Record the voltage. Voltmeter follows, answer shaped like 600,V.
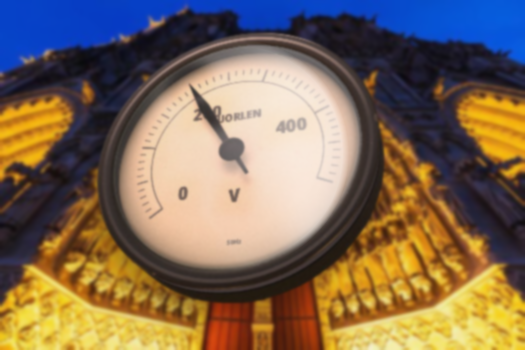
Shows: 200,V
